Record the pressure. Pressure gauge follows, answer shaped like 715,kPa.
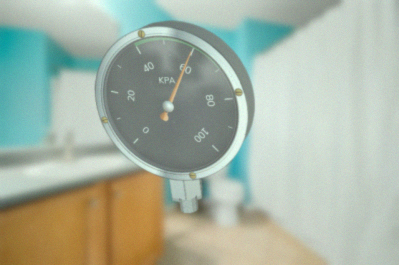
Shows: 60,kPa
